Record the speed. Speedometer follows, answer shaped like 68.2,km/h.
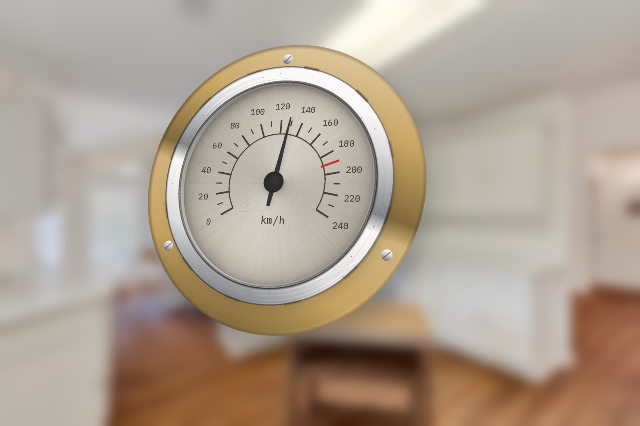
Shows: 130,km/h
